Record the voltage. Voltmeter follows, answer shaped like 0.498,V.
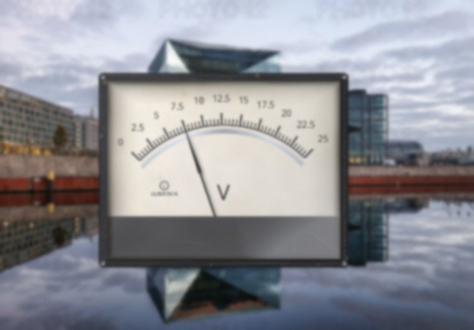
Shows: 7.5,V
